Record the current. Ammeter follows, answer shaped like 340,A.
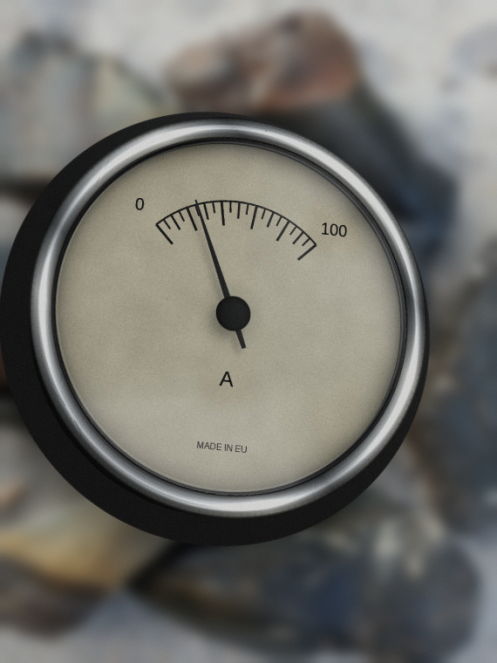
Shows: 25,A
